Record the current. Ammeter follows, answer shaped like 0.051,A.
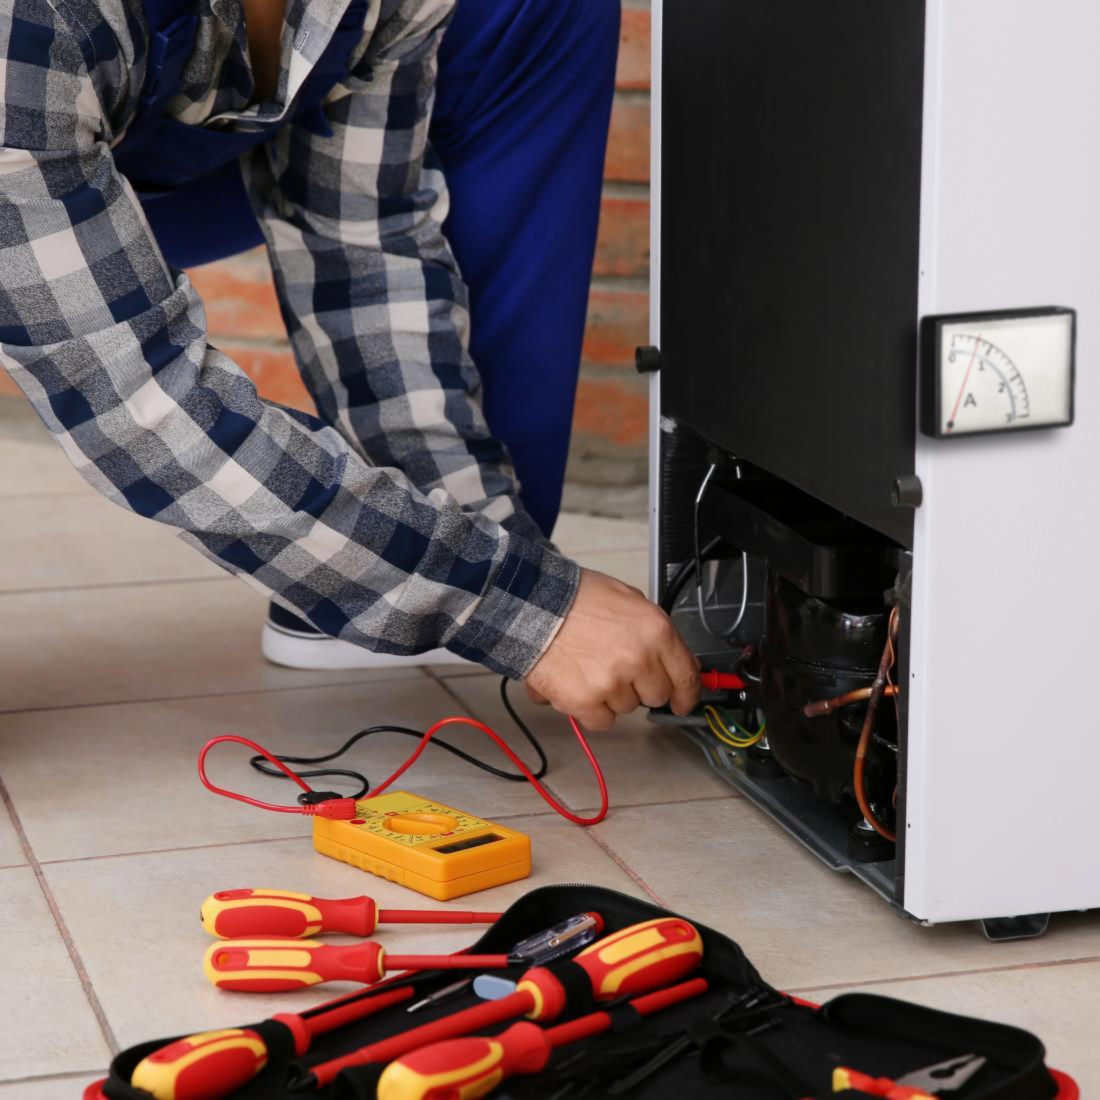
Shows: 0.6,A
